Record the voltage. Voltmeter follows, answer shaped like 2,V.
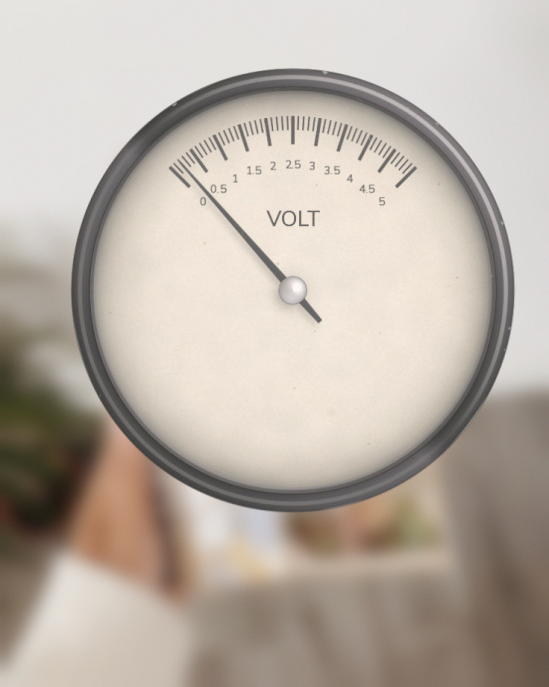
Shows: 0.2,V
